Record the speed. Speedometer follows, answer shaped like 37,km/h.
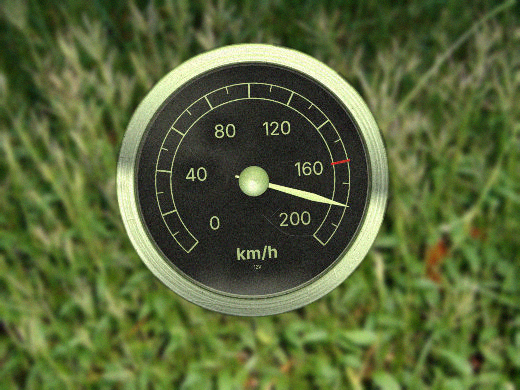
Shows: 180,km/h
